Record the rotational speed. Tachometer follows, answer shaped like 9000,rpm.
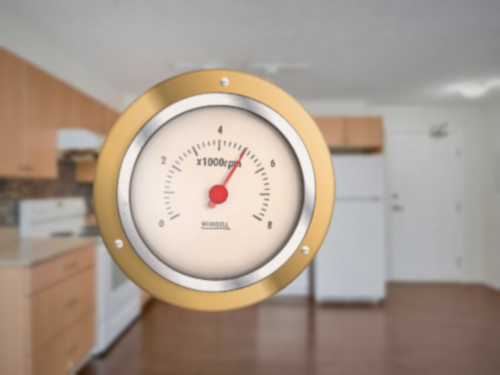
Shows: 5000,rpm
